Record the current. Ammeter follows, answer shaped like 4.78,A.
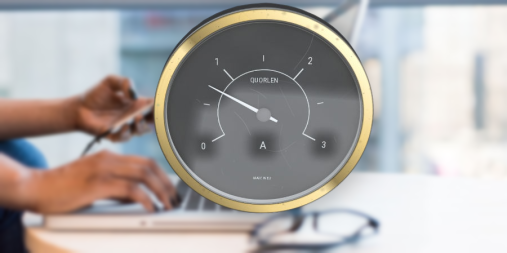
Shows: 0.75,A
